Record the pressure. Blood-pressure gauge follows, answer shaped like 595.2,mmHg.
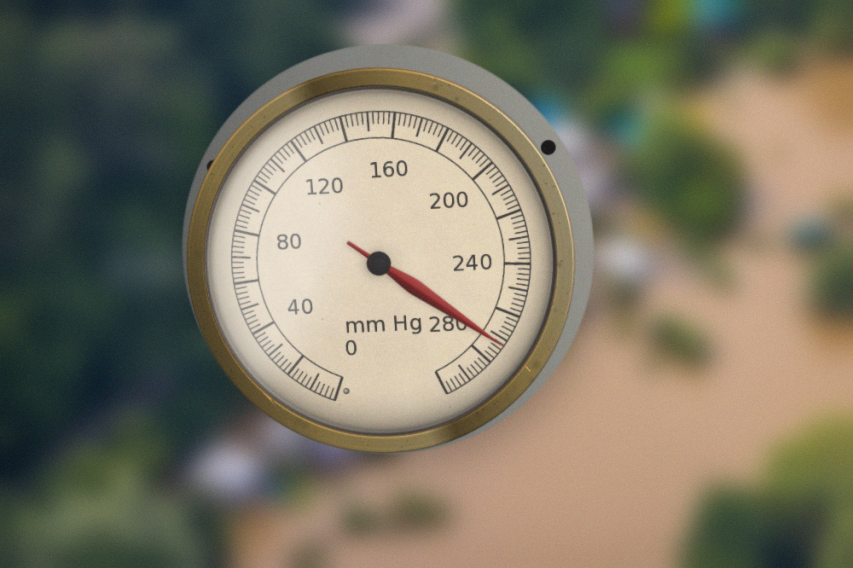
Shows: 272,mmHg
